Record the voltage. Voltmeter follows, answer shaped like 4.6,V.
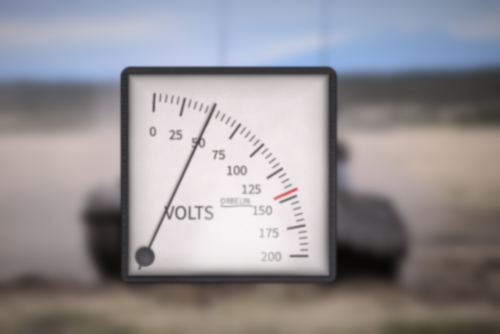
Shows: 50,V
